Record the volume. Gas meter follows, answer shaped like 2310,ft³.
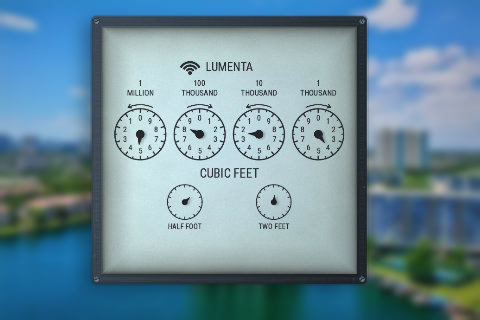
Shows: 482400,ft³
